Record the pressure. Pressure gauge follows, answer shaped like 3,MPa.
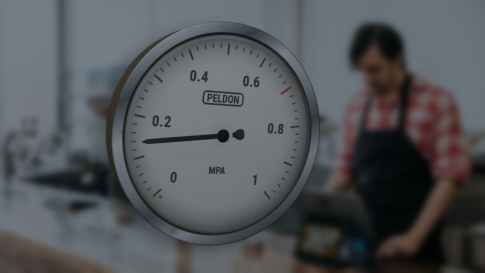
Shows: 0.14,MPa
